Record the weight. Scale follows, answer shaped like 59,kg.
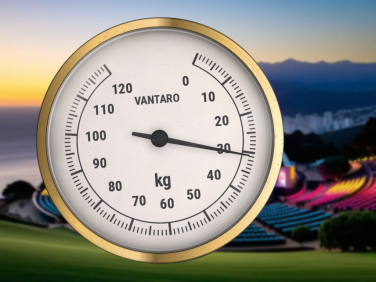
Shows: 31,kg
